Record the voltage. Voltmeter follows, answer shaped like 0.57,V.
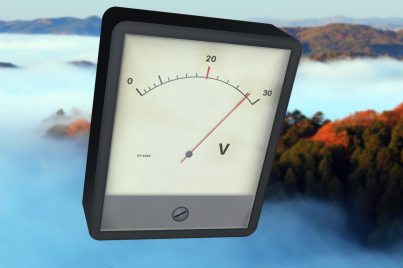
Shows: 28,V
